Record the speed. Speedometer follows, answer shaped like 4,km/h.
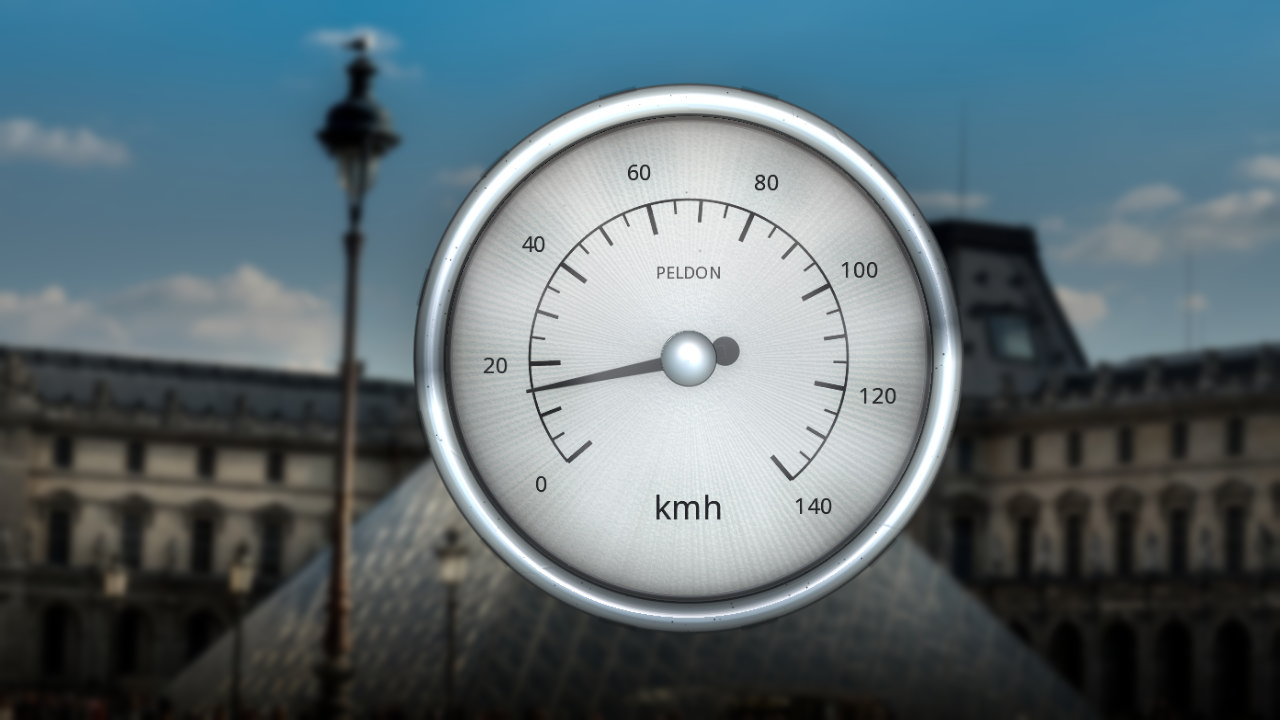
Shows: 15,km/h
